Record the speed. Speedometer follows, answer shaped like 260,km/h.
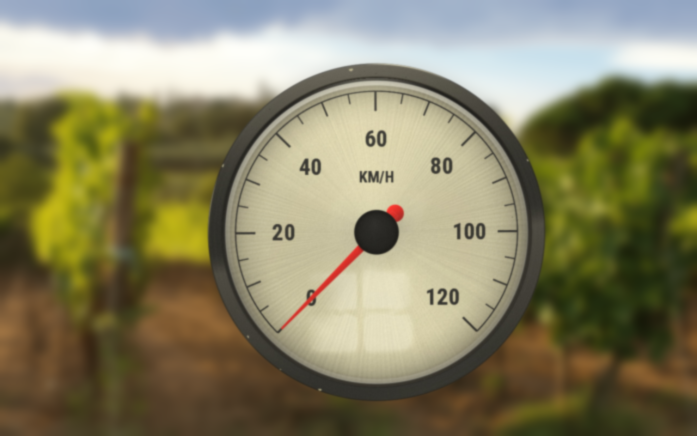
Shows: 0,km/h
